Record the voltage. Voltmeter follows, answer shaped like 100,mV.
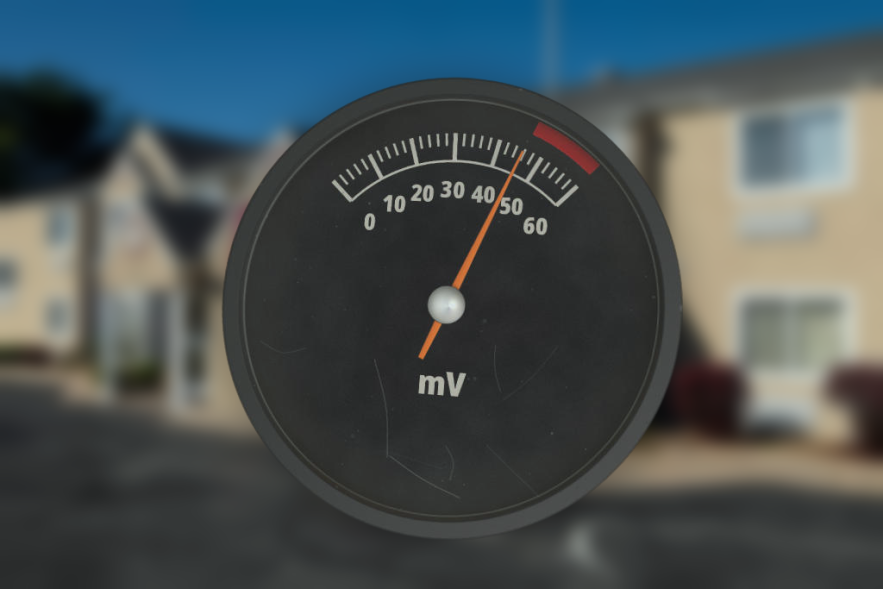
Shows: 46,mV
